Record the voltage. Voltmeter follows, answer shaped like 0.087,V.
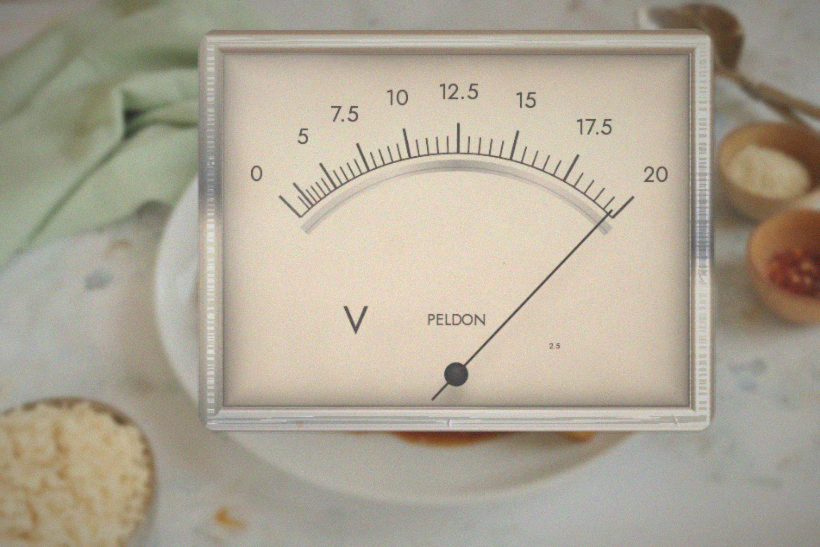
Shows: 19.75,V
